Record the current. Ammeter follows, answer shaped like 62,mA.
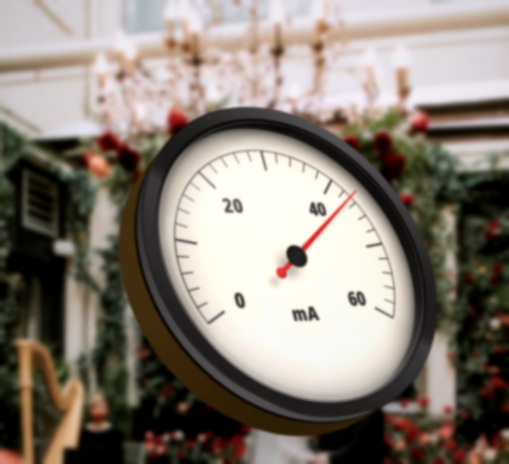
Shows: 43,mA
